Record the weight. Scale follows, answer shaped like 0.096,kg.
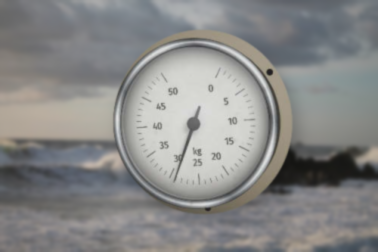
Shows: 29,kg
